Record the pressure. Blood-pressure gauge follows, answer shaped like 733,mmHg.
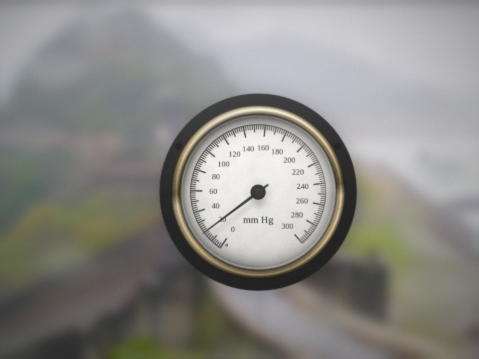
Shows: 20,mmHg
